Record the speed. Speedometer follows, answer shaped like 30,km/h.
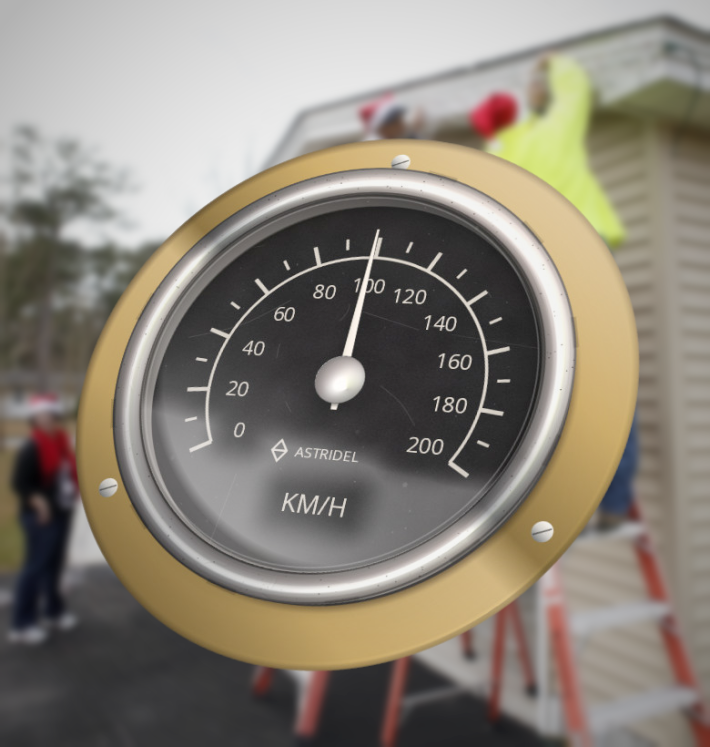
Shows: 100,km/h
